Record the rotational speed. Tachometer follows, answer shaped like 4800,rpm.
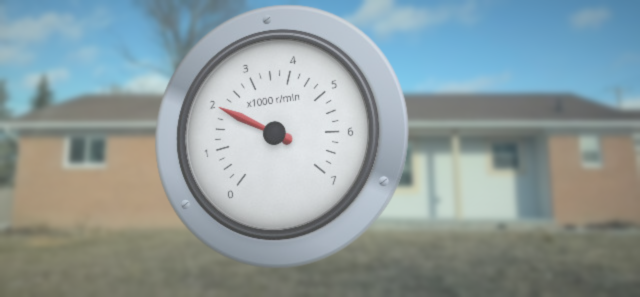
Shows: 2000,rpm
